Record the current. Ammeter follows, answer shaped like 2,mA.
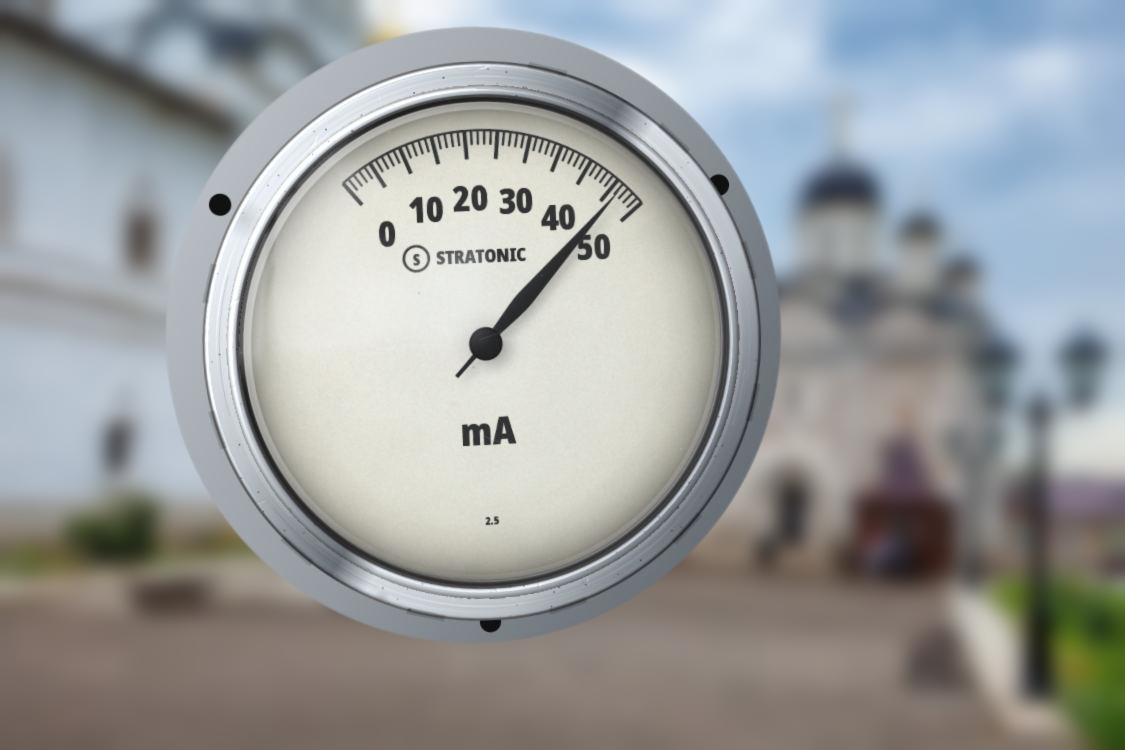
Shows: 46,mA
